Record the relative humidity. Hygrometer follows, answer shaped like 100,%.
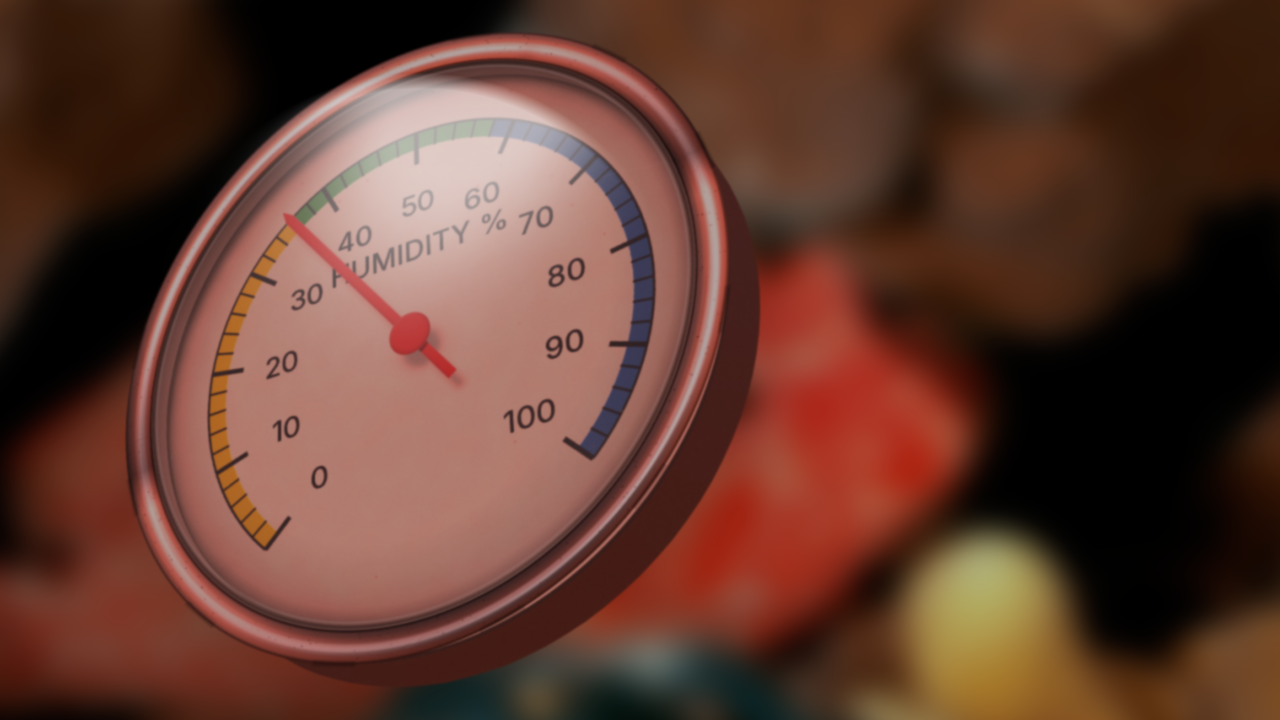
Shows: 36,%
